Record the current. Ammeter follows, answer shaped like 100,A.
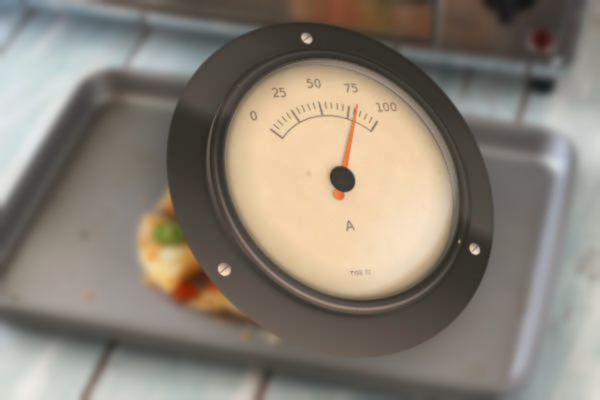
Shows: 80,A
